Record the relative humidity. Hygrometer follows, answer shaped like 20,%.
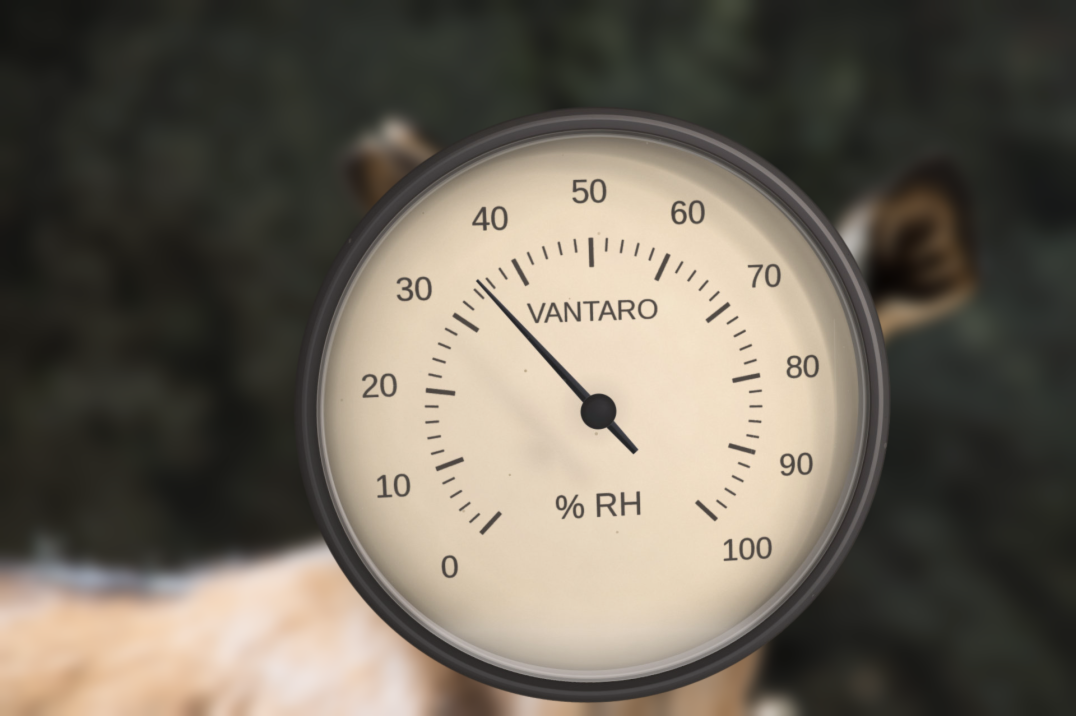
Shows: 35,%
